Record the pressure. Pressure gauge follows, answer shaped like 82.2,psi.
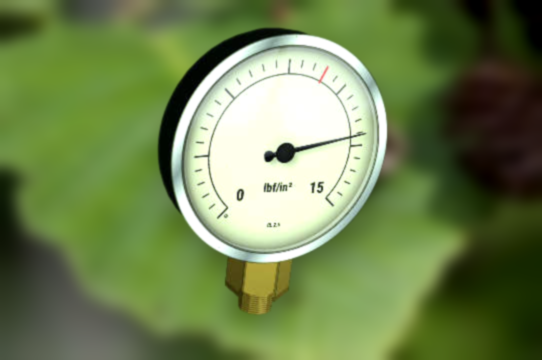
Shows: 12,psi
